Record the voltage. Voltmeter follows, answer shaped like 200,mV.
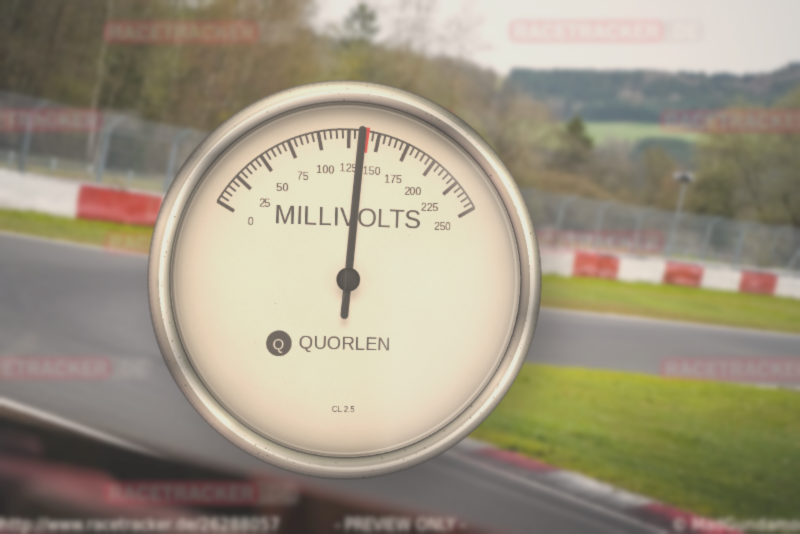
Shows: 135,mV
